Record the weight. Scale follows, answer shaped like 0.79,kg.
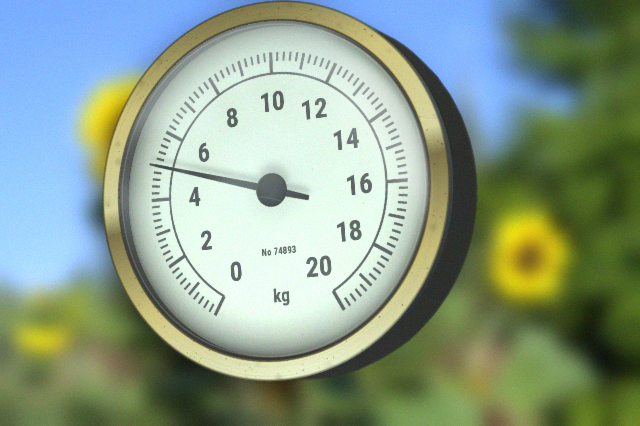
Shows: 5,kg
